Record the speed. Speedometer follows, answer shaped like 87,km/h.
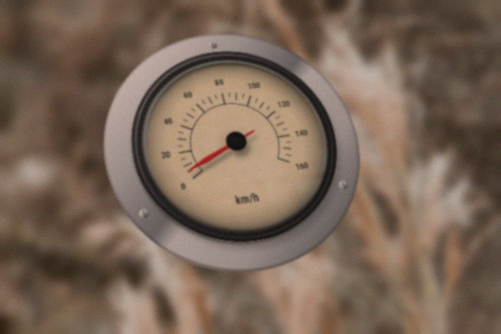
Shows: 5,km/h
